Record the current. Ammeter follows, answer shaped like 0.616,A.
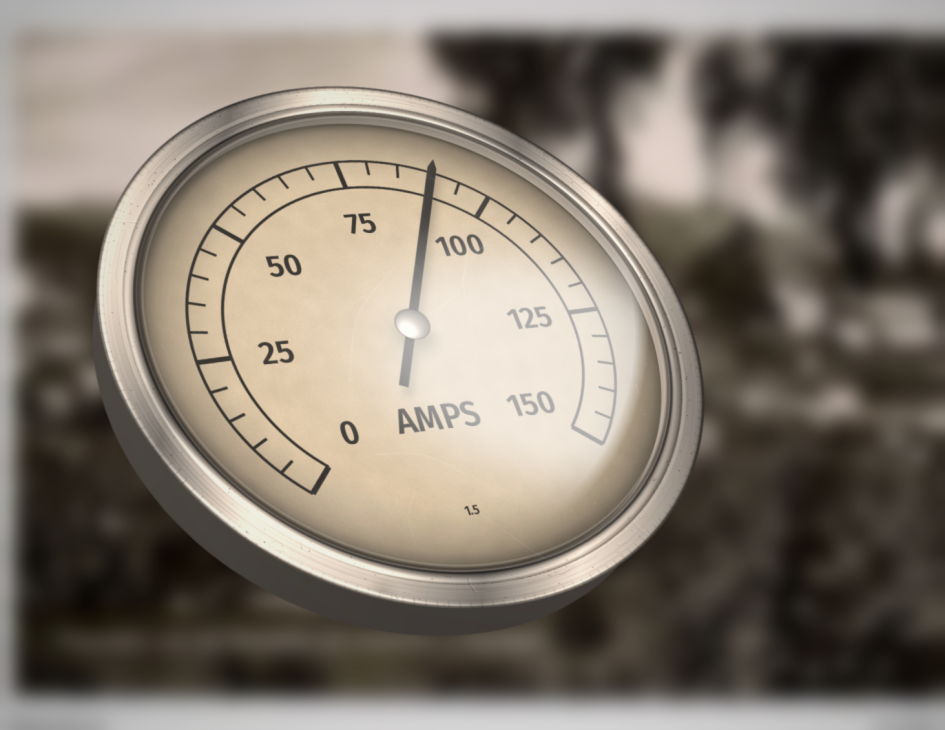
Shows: 90,A
